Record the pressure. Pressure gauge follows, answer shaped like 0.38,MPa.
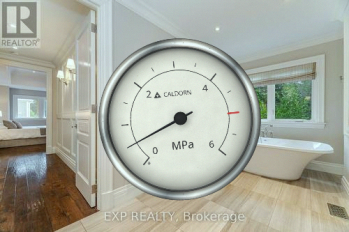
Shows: 0.5,MPa
